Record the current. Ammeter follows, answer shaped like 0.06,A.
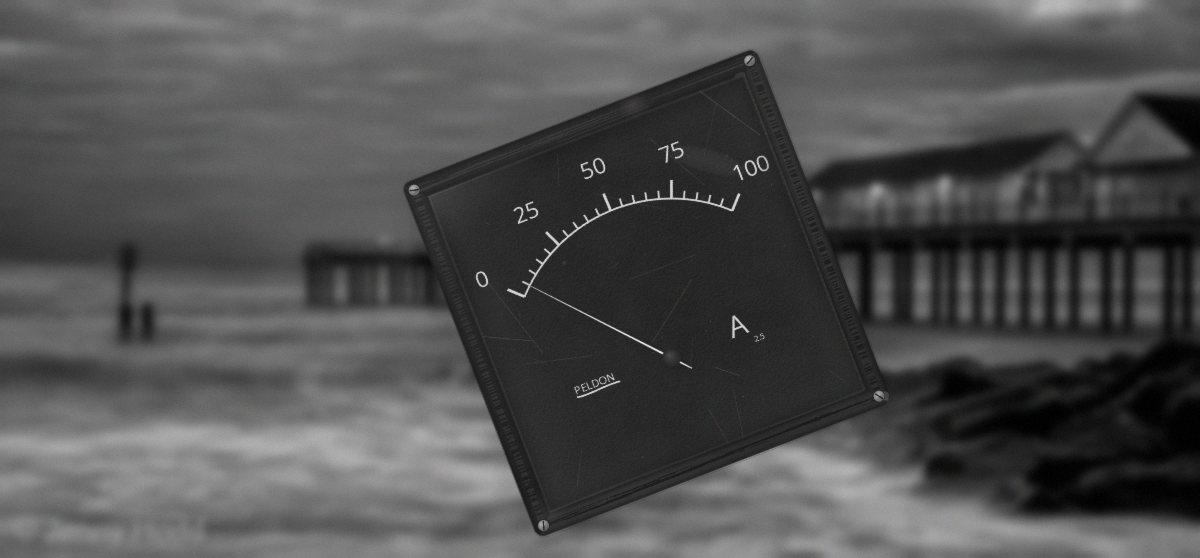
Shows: 5,A
